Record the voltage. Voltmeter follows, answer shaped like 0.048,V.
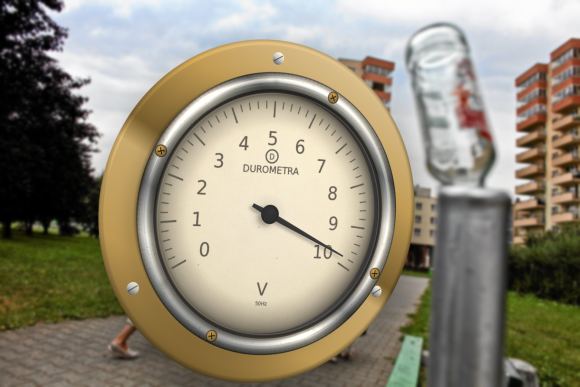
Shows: 9.8,V
